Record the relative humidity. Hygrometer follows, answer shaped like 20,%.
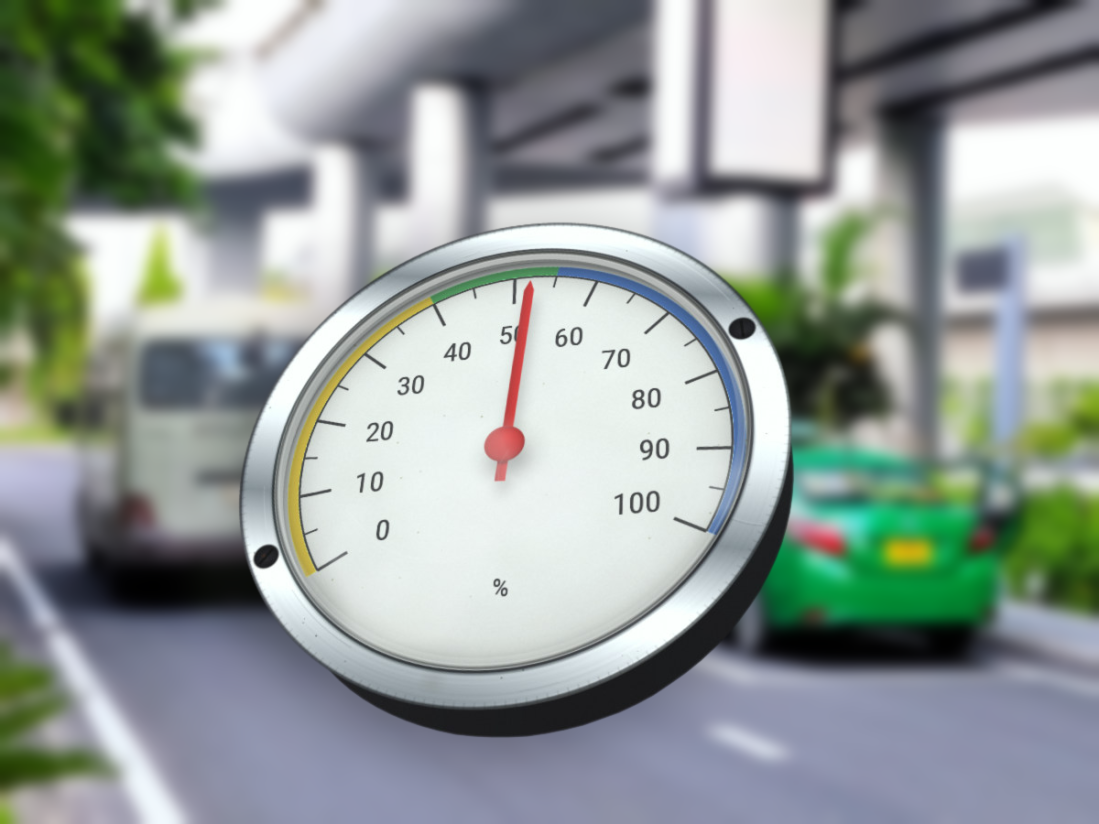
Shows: 52.5,%
